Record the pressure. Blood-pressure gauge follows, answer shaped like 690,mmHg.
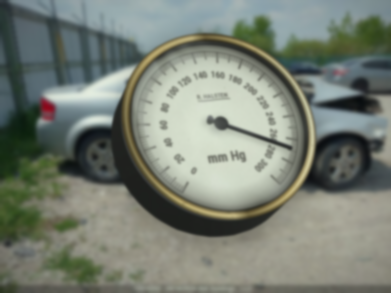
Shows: 270,mmHg
